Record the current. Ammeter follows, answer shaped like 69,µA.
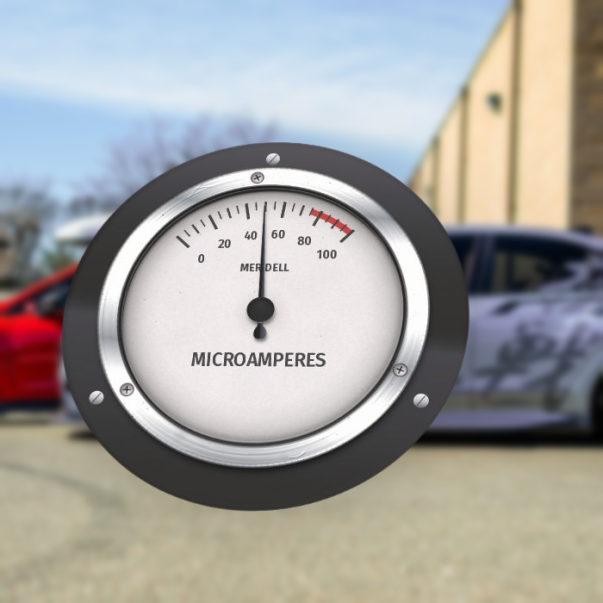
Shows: 50,µA
